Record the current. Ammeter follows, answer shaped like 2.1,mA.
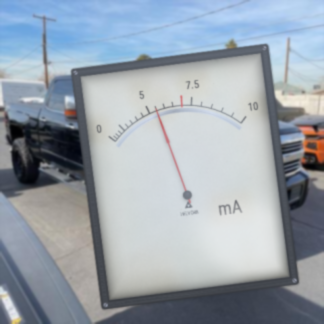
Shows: 5.5,mA
